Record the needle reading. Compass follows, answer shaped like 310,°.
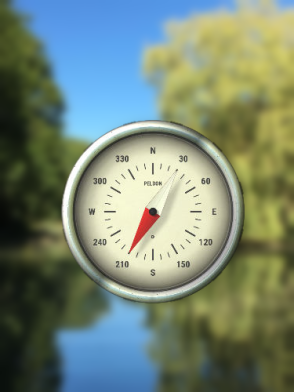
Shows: 210,°
